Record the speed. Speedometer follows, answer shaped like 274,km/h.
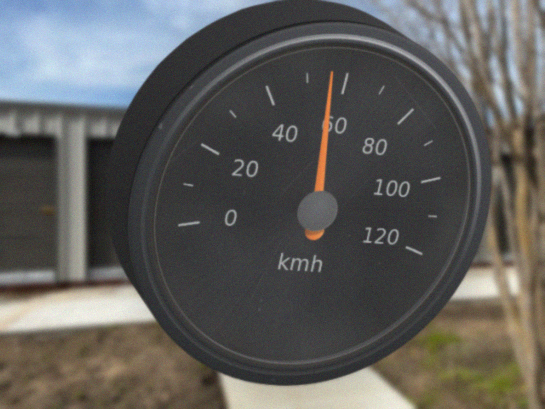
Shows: 55,km/h
